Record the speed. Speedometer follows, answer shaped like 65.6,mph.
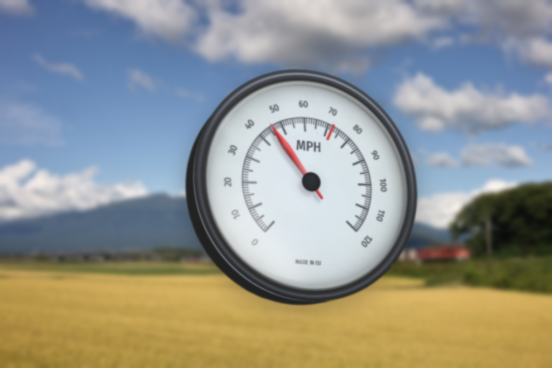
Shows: 45,mph
